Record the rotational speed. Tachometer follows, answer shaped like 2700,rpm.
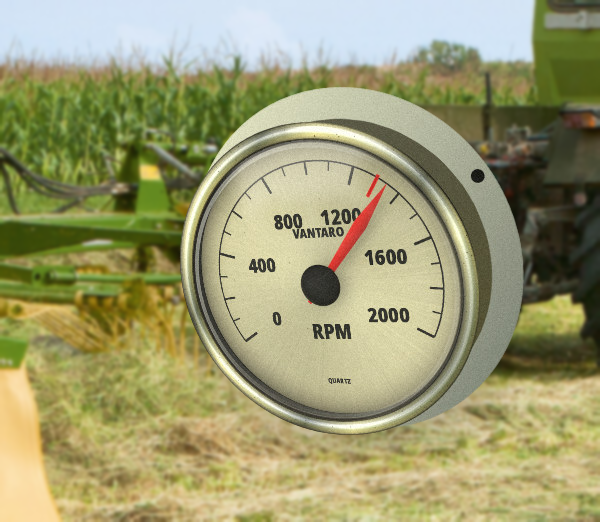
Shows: 1350,rpm
